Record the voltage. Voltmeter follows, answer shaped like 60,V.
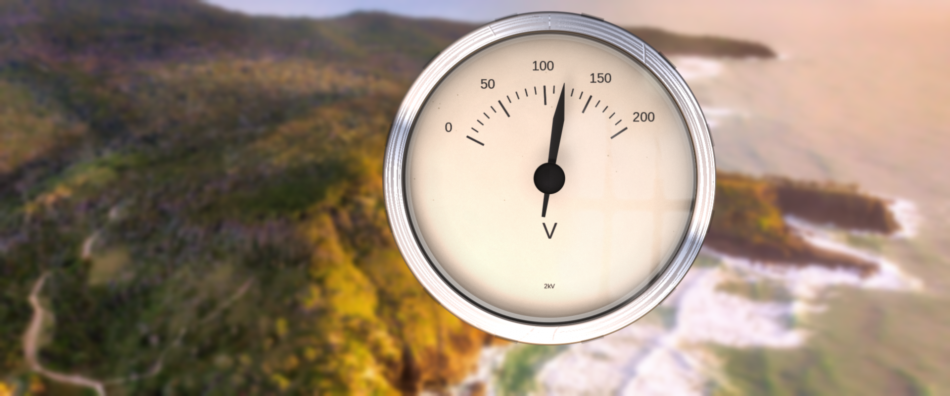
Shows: 120,V
